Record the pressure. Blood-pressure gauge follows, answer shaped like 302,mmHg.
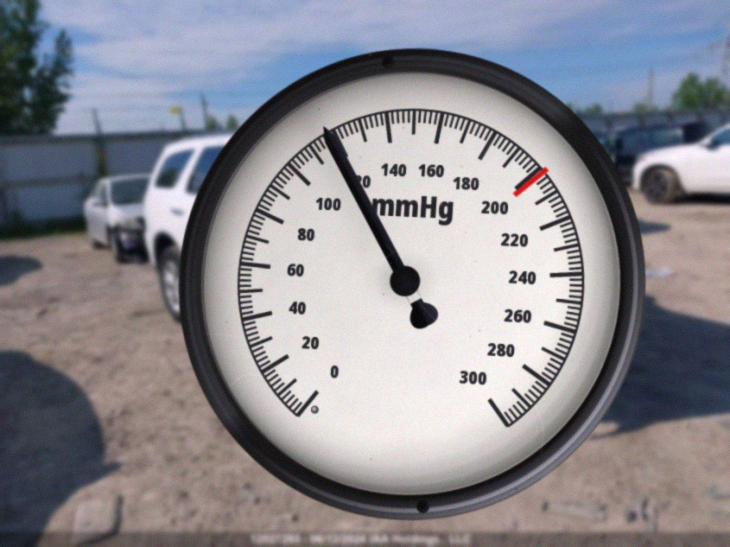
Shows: 118,mmHg
